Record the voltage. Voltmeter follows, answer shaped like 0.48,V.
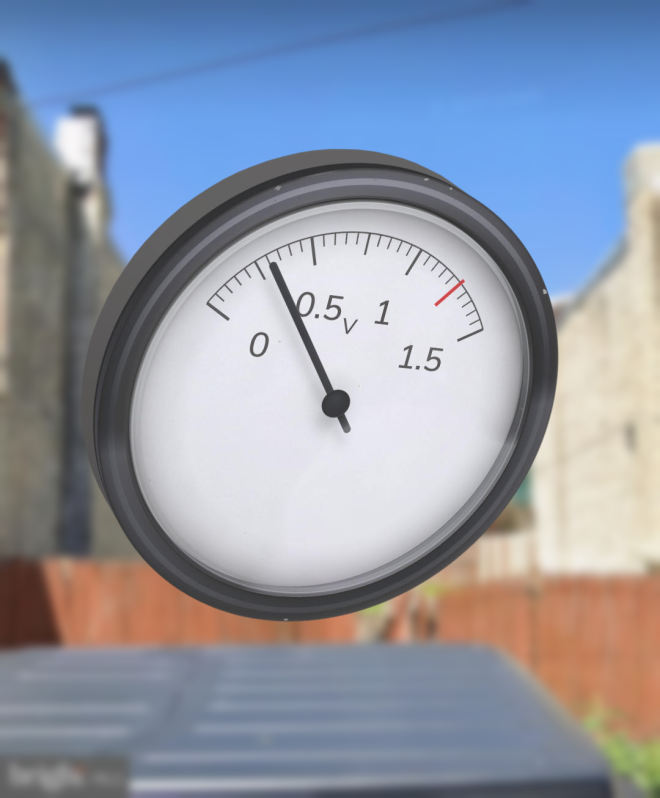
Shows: 0.3,V
